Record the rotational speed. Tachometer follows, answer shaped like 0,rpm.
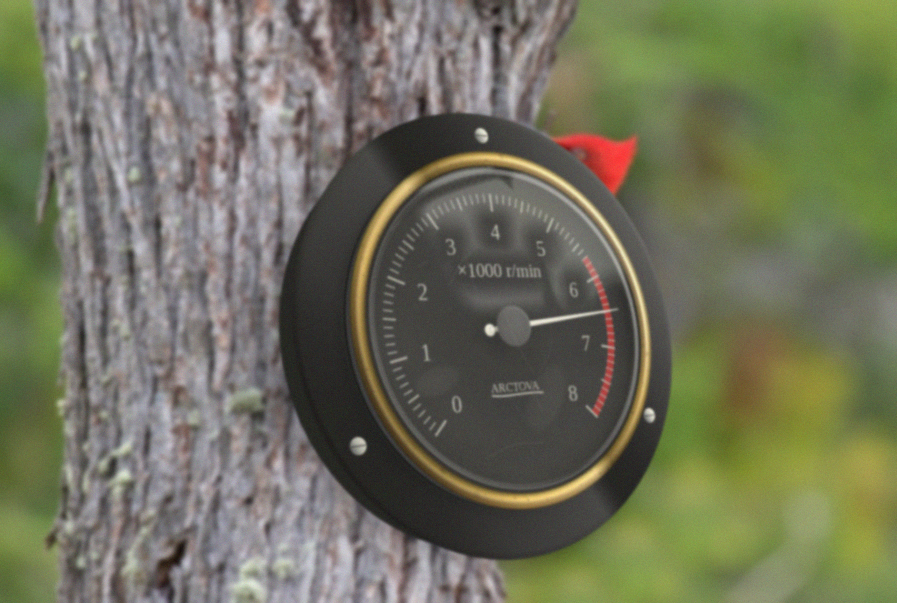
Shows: 6500,rpm
